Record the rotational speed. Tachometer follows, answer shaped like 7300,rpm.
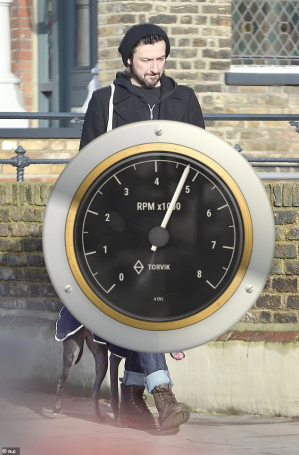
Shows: 4750,rpm
